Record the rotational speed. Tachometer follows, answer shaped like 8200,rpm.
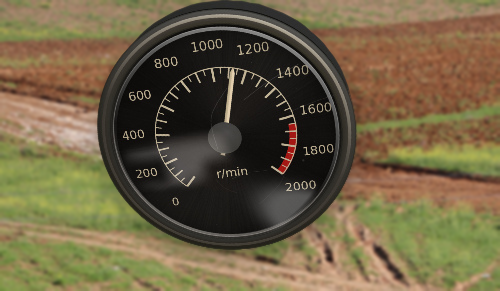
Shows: 1125,rpm
